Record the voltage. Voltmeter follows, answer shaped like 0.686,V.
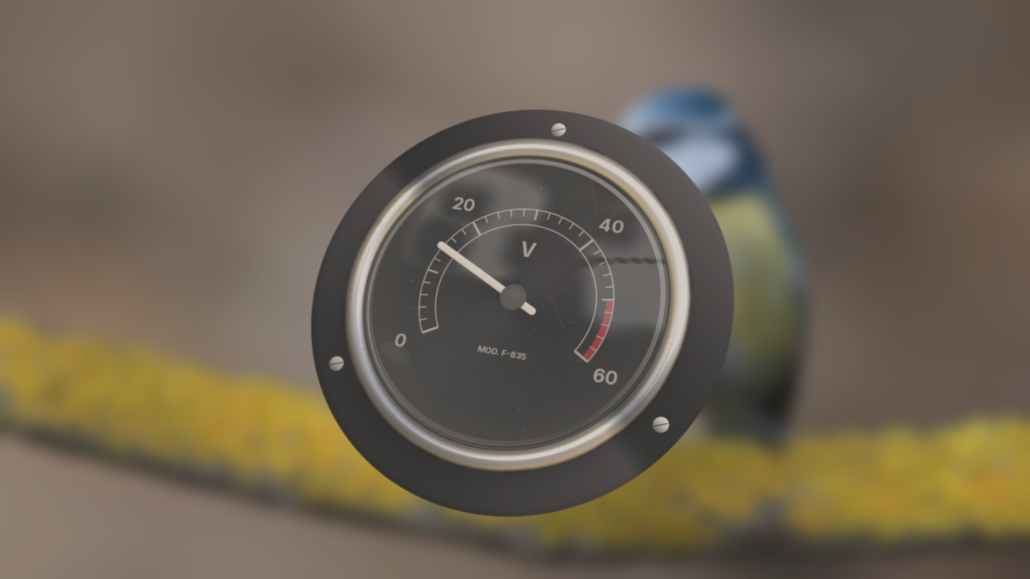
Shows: 14,V
